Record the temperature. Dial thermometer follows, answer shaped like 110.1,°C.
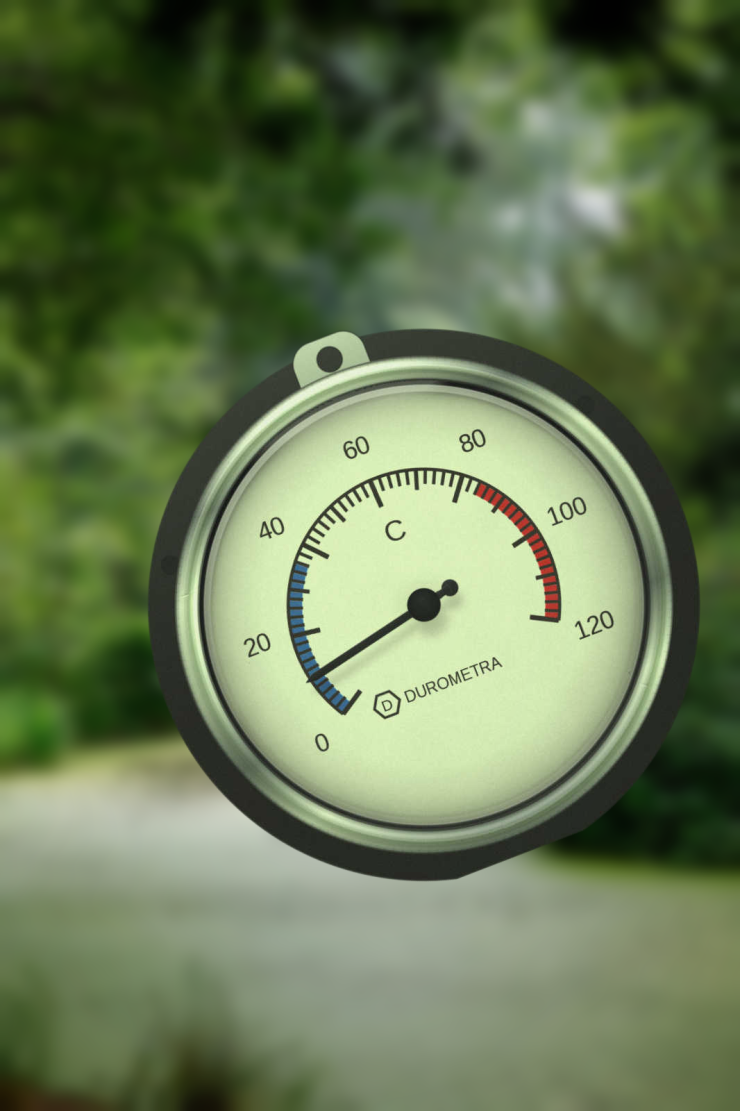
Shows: 10,°C
